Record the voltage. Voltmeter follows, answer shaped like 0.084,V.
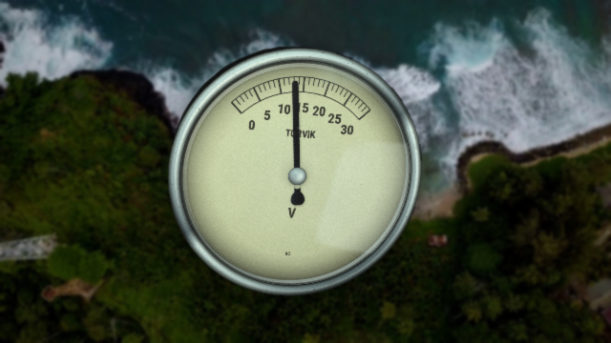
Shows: 13,V
